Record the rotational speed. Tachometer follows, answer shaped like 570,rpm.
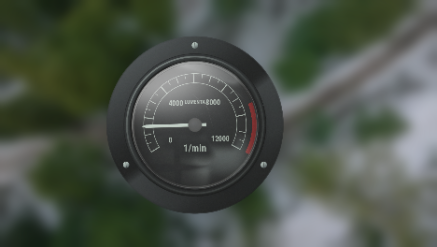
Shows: 1500,rpm
